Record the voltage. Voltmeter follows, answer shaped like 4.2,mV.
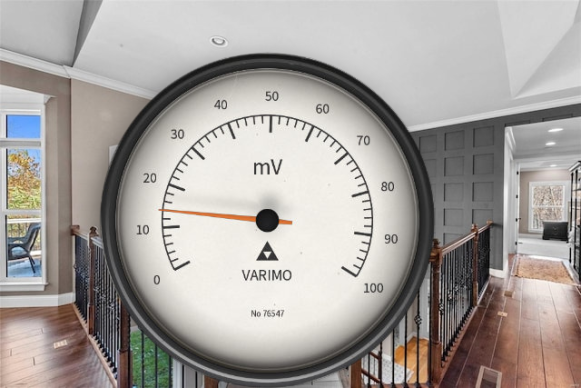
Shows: 14,mV
